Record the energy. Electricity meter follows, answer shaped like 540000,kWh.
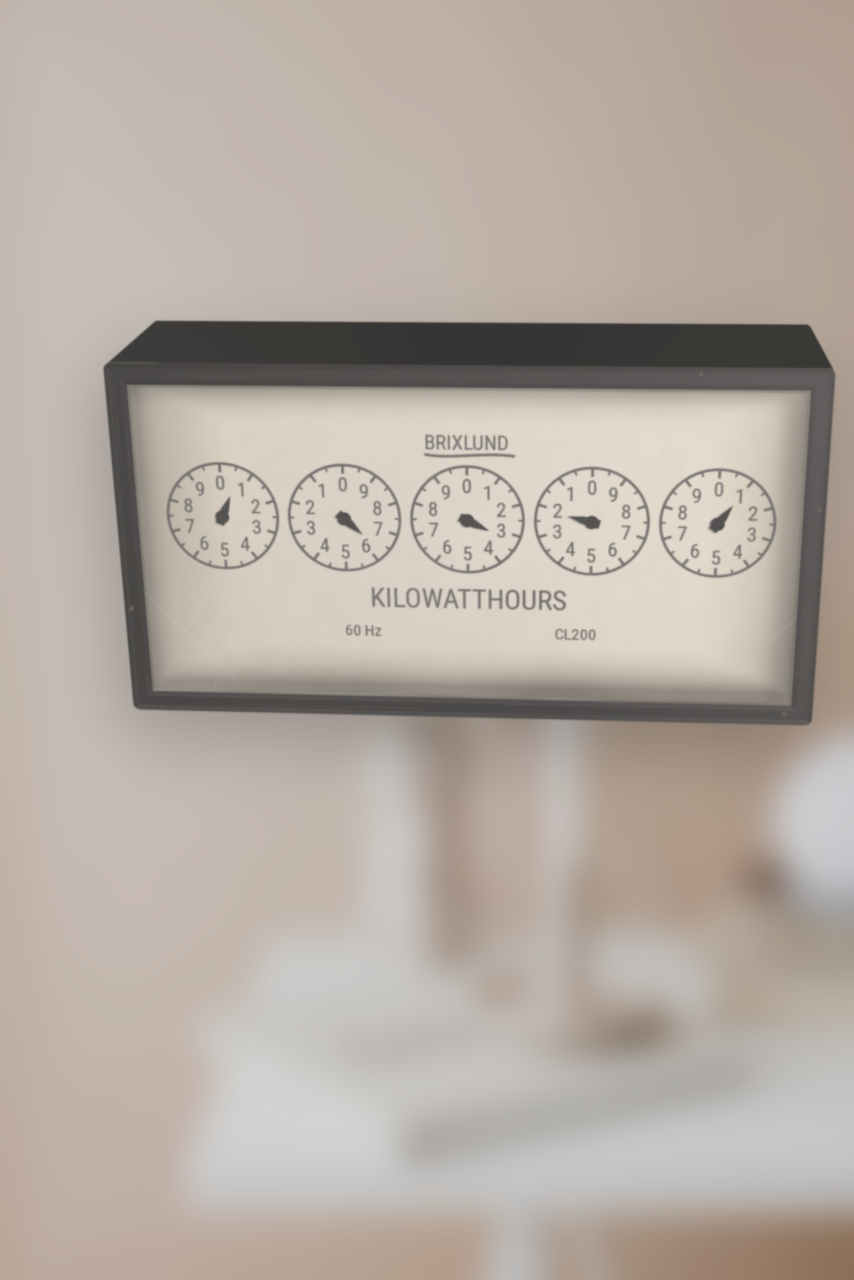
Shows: 6321,kWh
